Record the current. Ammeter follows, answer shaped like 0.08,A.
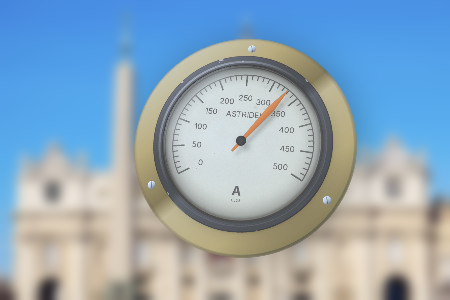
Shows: 330,A
